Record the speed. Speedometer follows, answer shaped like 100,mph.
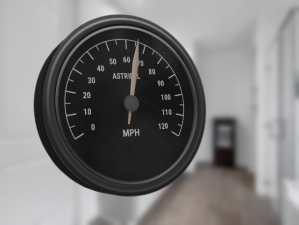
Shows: 65,mph
